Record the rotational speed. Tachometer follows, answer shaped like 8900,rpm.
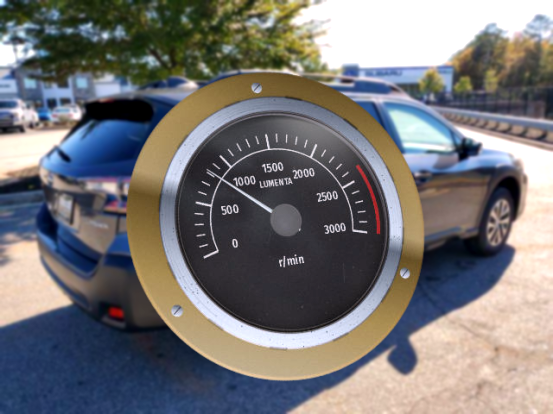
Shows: 800,rpm
